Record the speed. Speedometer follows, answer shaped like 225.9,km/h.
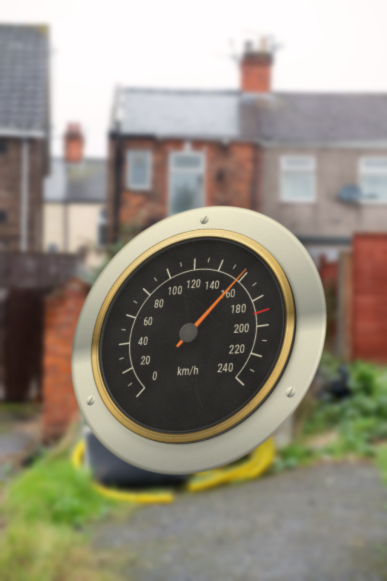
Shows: 160,km/h
